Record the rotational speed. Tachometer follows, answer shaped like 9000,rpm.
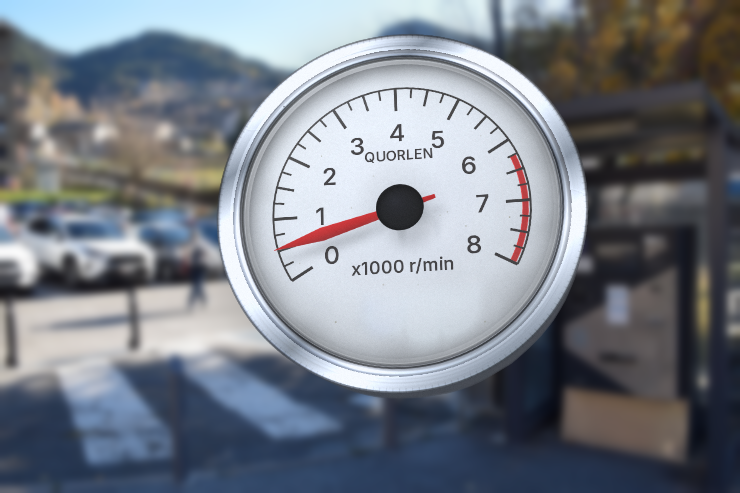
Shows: 500,rpm
